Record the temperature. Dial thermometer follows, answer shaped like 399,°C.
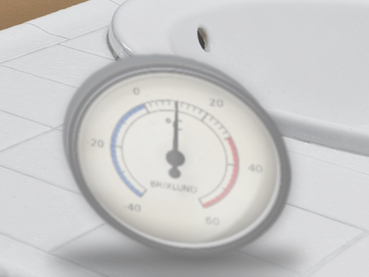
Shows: 10,°C
